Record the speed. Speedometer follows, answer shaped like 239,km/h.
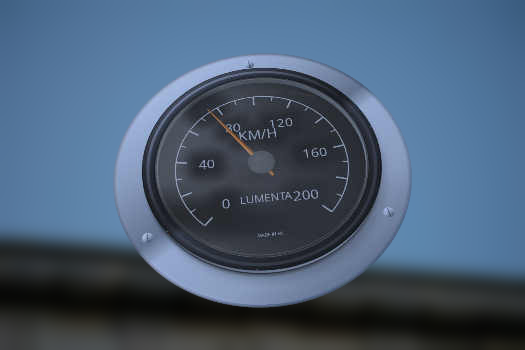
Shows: 75,km/h
